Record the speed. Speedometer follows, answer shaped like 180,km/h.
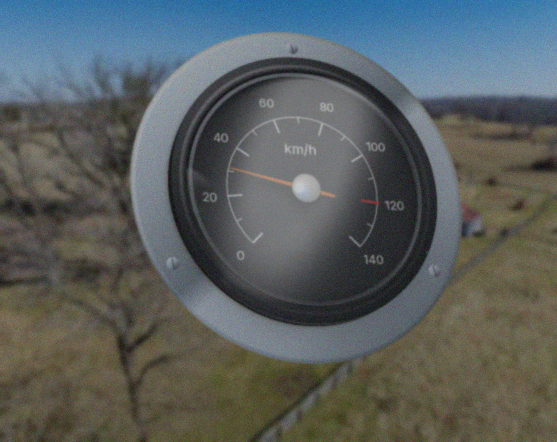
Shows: 30,km/h
